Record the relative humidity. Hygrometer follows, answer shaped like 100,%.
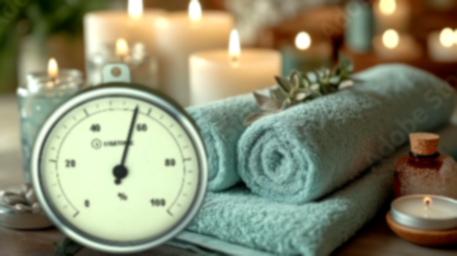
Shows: 56,%
